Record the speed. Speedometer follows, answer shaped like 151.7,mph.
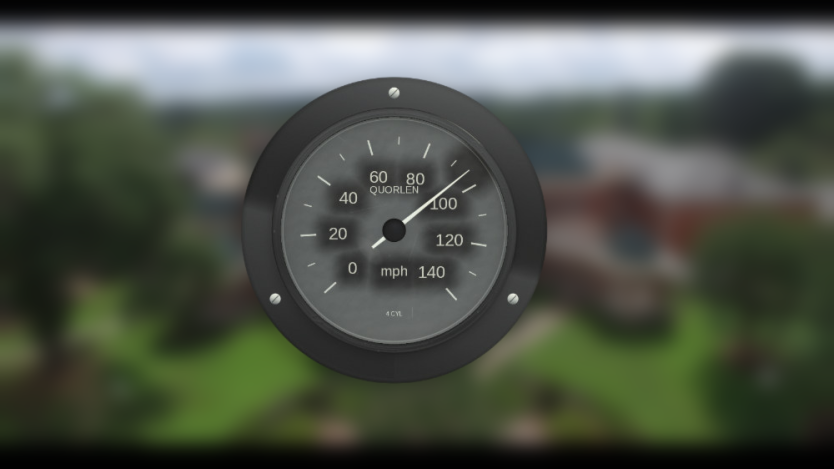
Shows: 95,mph
